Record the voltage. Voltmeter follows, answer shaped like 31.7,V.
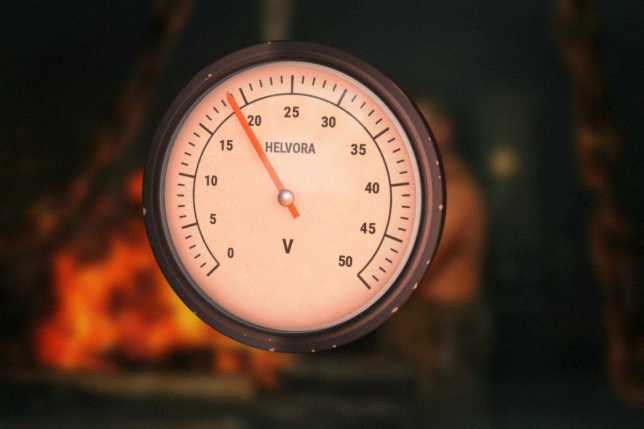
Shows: 19,V
